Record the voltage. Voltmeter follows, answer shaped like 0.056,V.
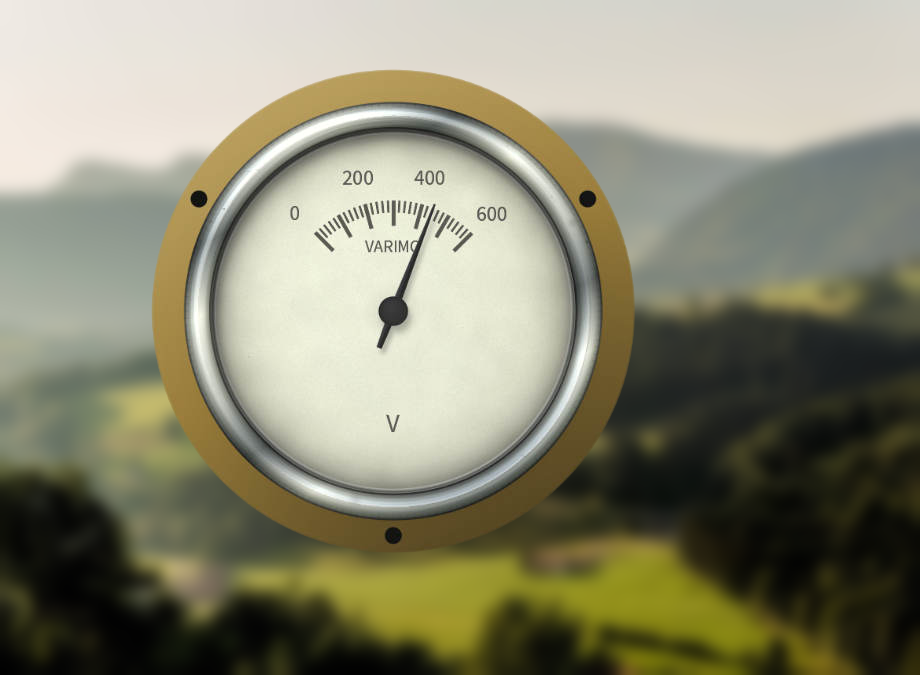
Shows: 440,V
